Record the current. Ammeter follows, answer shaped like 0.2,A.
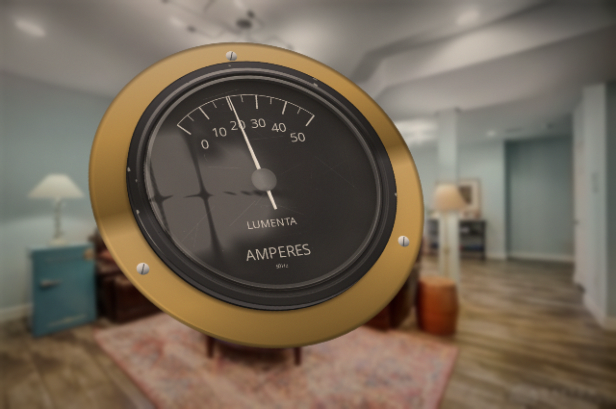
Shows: 20,A
